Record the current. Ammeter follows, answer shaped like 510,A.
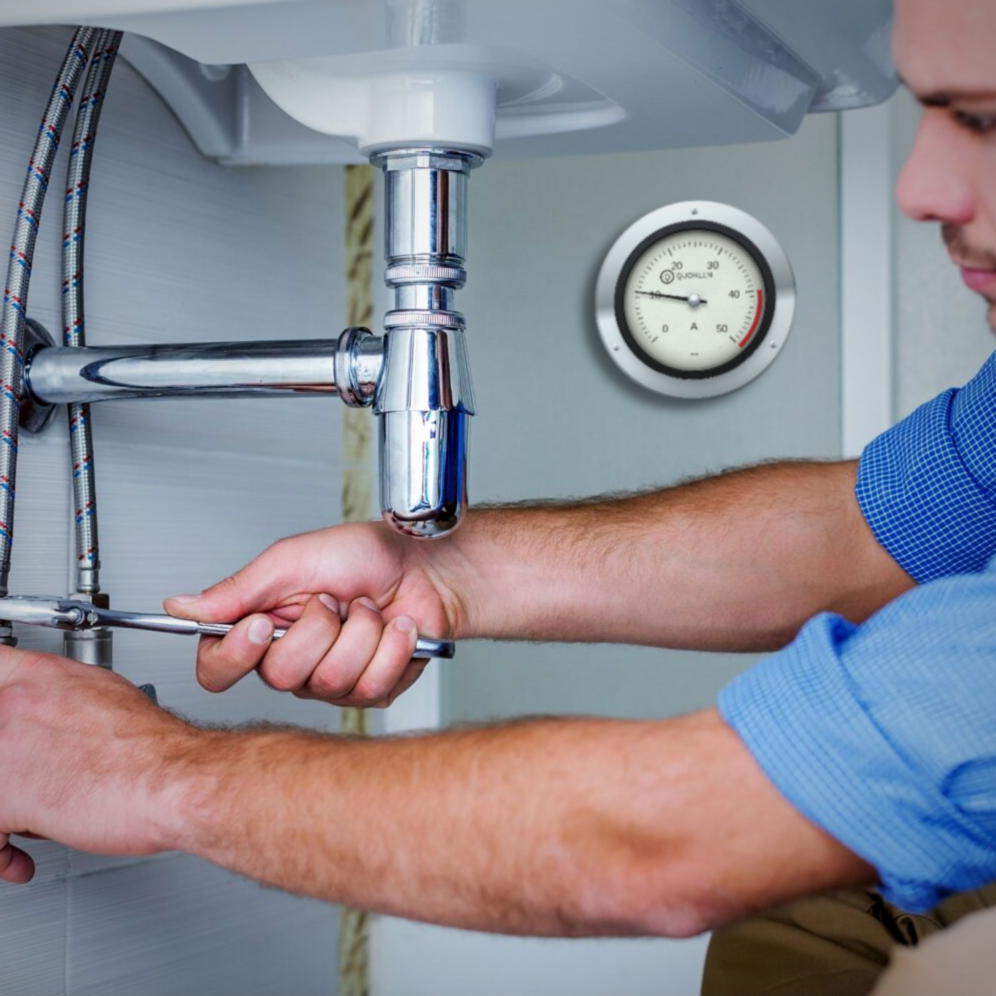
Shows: 10,A
